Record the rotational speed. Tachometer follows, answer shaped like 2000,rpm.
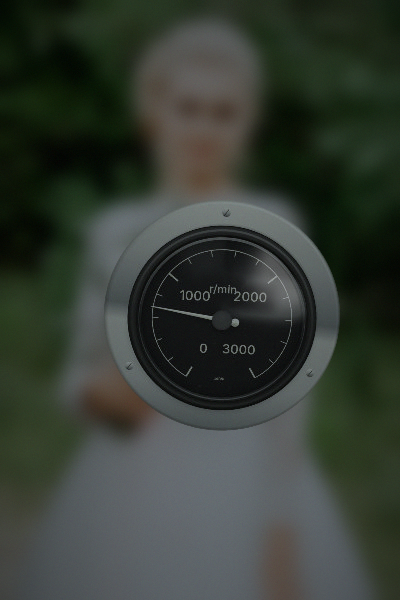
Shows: 700,rpm
